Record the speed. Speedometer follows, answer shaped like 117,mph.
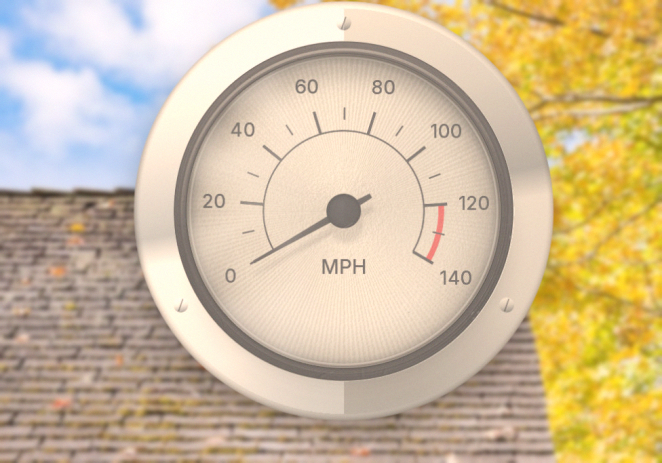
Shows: 0,mph
